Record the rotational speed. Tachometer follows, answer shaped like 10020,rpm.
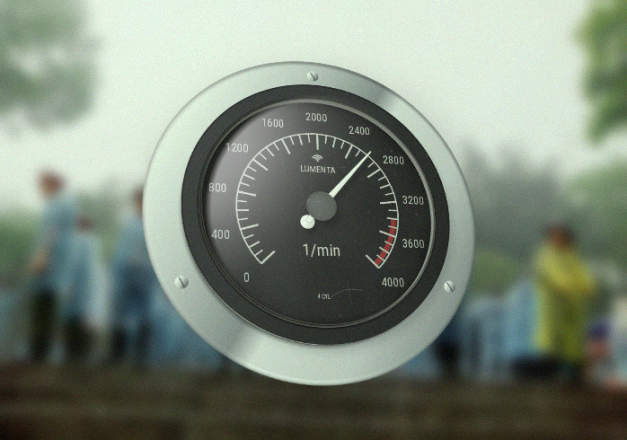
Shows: 2600,rpm
